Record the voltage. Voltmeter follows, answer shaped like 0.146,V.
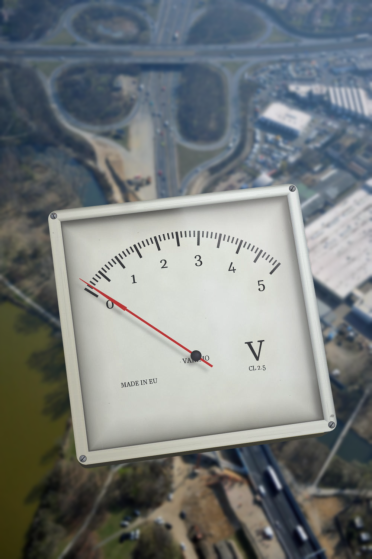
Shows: 0.1,V
